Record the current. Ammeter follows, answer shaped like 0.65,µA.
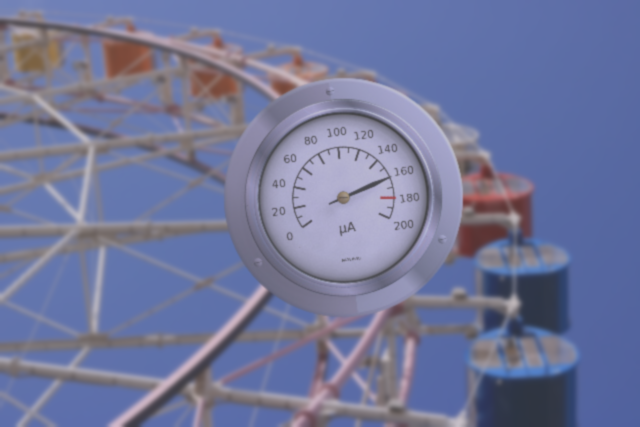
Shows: 160,µA
